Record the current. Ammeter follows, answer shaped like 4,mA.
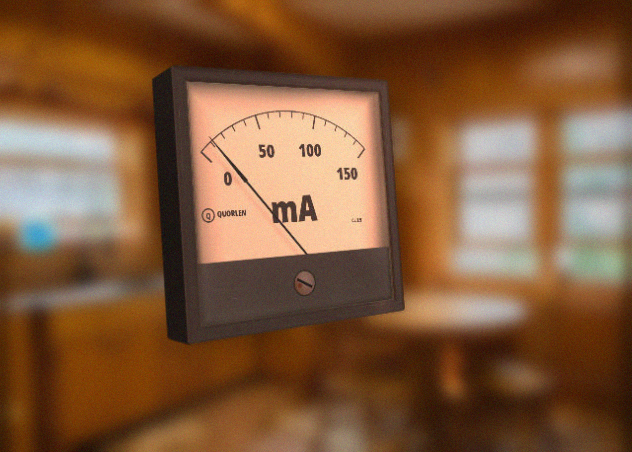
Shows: 10,mA
